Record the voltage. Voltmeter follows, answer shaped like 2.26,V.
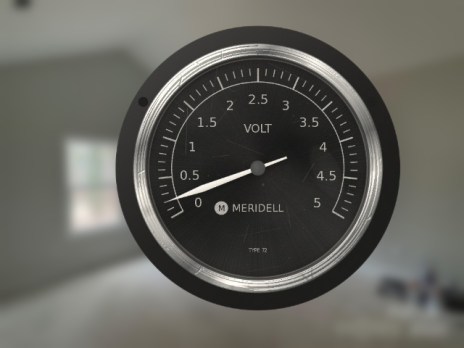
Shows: 0.2,V
